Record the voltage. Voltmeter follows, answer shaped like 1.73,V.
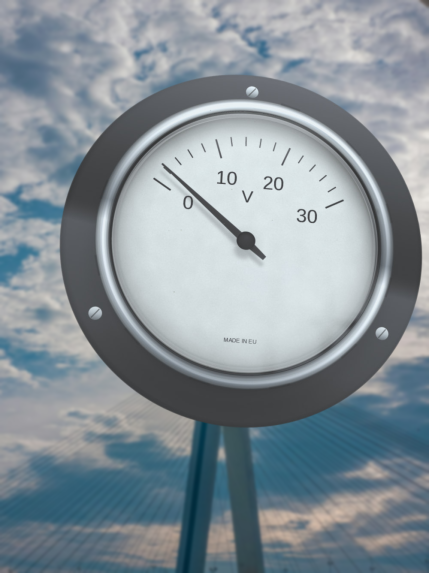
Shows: 2,V
